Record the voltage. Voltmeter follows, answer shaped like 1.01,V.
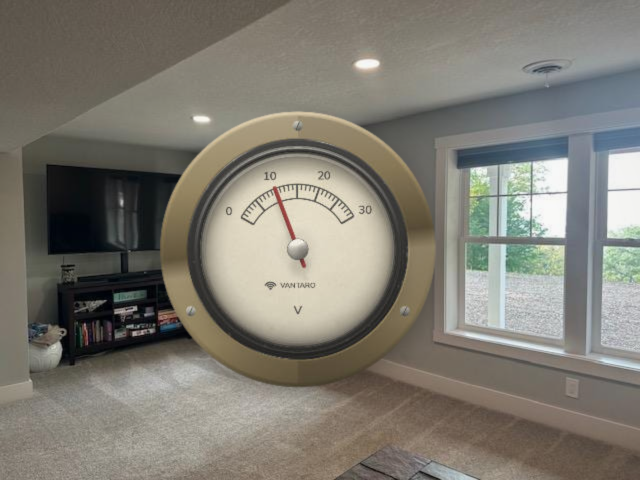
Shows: 10,V
